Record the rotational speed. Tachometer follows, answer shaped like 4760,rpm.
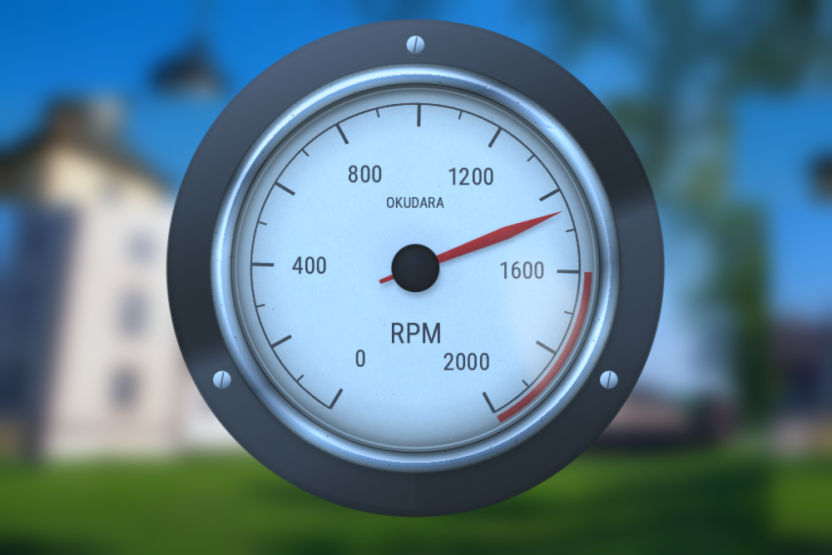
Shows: 1450,rpm
